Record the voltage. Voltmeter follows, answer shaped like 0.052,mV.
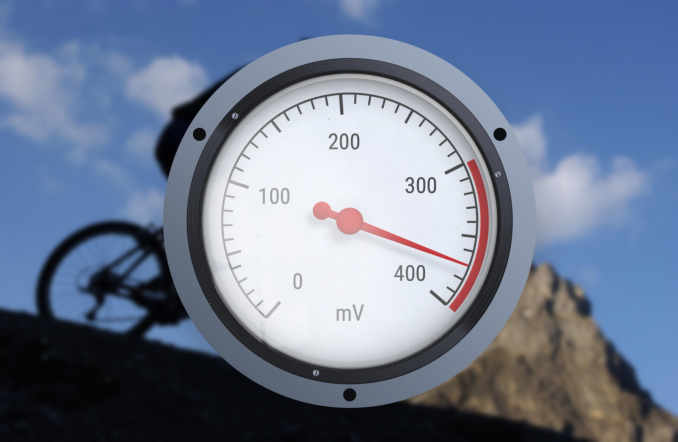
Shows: 370,mV
